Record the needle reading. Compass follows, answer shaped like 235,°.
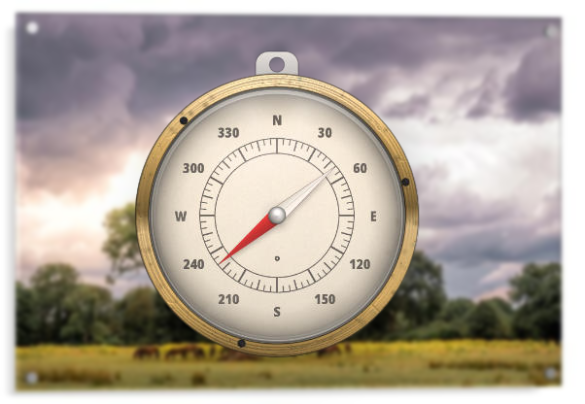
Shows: 230,°
